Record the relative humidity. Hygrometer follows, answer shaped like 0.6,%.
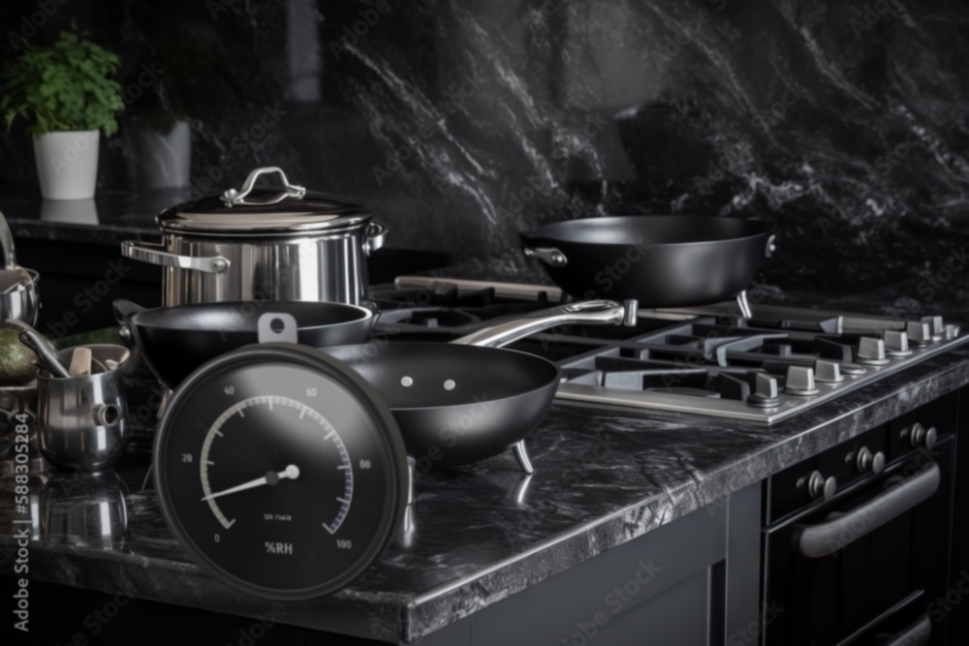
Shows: 10,%
